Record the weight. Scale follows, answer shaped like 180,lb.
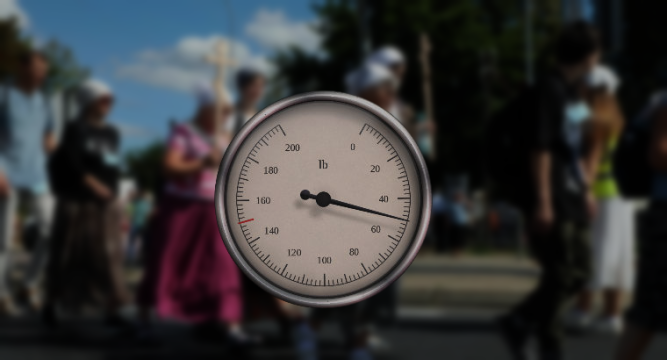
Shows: 50,lb
